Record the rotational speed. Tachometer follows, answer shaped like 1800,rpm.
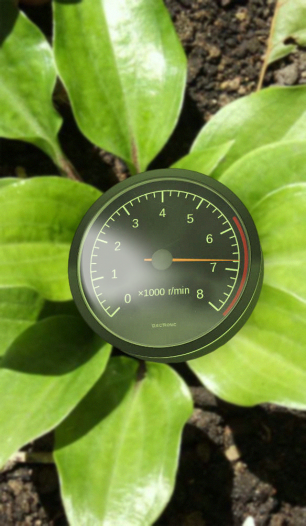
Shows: 6800,rpm
